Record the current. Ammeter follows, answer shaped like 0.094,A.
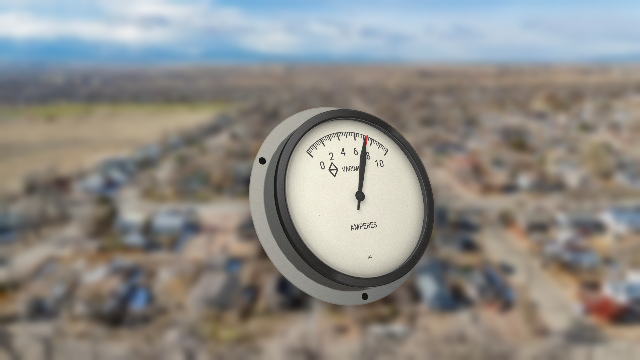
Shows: 7,A
